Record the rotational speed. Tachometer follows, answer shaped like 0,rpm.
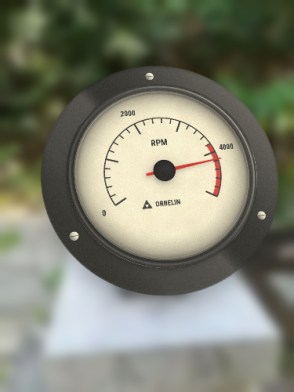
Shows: 4200,rpm
